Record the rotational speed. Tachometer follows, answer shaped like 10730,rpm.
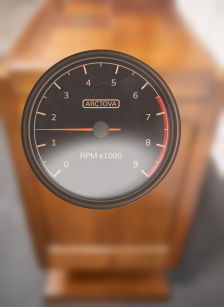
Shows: 1500,rpm
